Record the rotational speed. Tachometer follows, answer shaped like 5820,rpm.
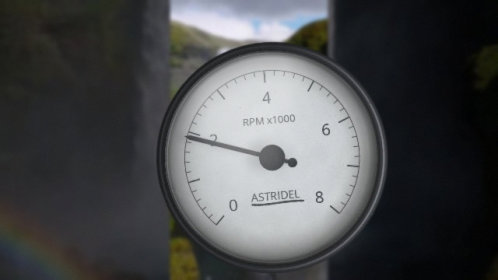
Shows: 1900,rpm
